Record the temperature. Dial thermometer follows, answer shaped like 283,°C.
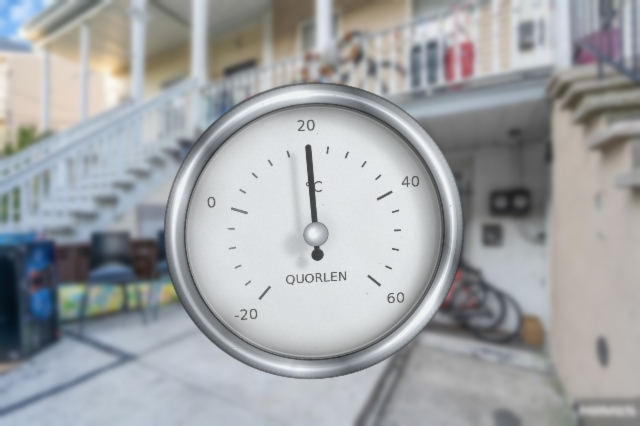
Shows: 20,°C
